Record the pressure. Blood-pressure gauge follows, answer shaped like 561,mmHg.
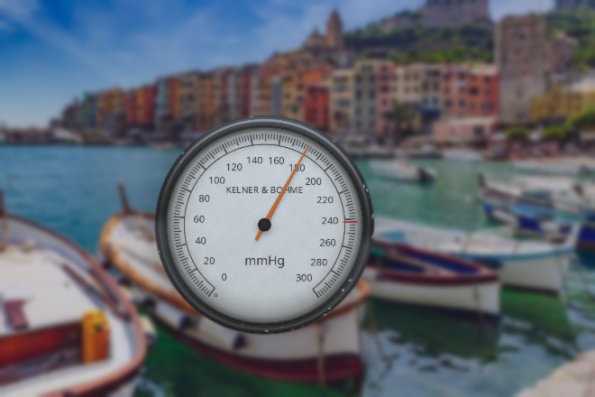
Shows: 180,mmHg
